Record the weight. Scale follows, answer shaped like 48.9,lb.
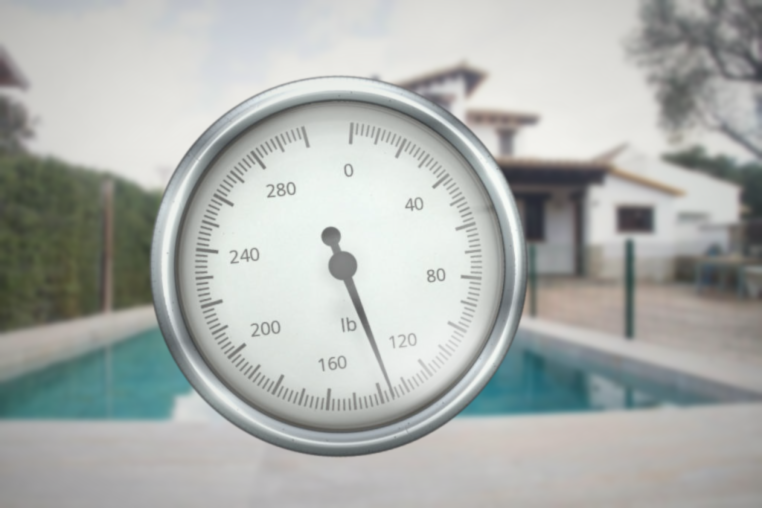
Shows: 136,lb
